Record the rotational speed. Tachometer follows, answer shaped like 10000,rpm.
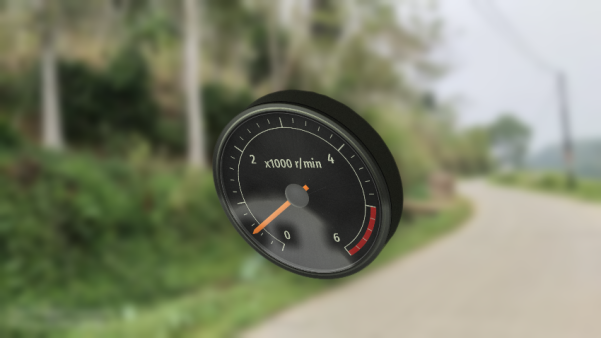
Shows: 500,rpm
